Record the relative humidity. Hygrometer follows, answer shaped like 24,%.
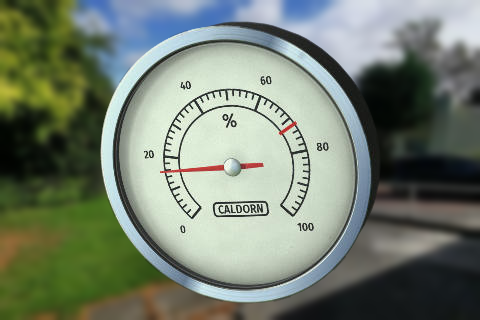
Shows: 16,%
